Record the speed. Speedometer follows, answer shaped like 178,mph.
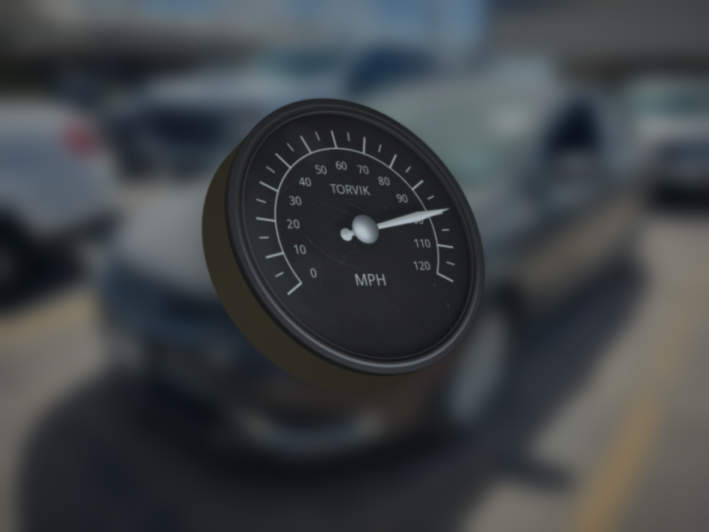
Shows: 100,mph
